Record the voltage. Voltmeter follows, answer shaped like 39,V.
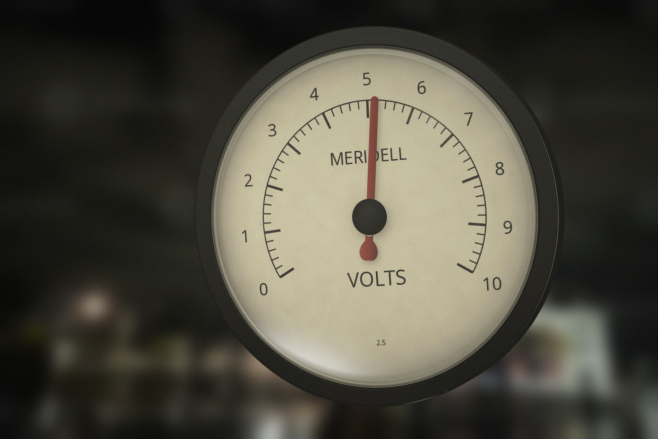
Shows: 5.2,V
